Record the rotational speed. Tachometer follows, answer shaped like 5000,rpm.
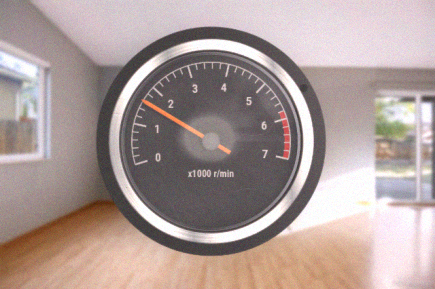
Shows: 1600,rpm
